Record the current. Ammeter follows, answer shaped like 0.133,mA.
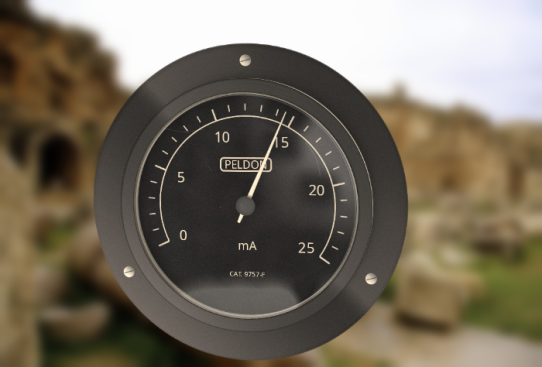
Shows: 14.5,mA
